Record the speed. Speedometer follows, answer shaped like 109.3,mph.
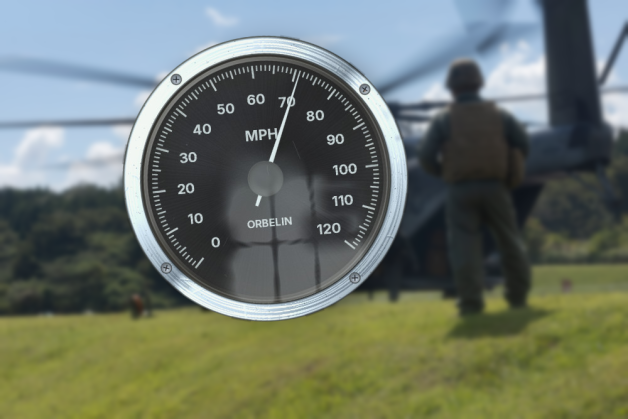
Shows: 71,mph
